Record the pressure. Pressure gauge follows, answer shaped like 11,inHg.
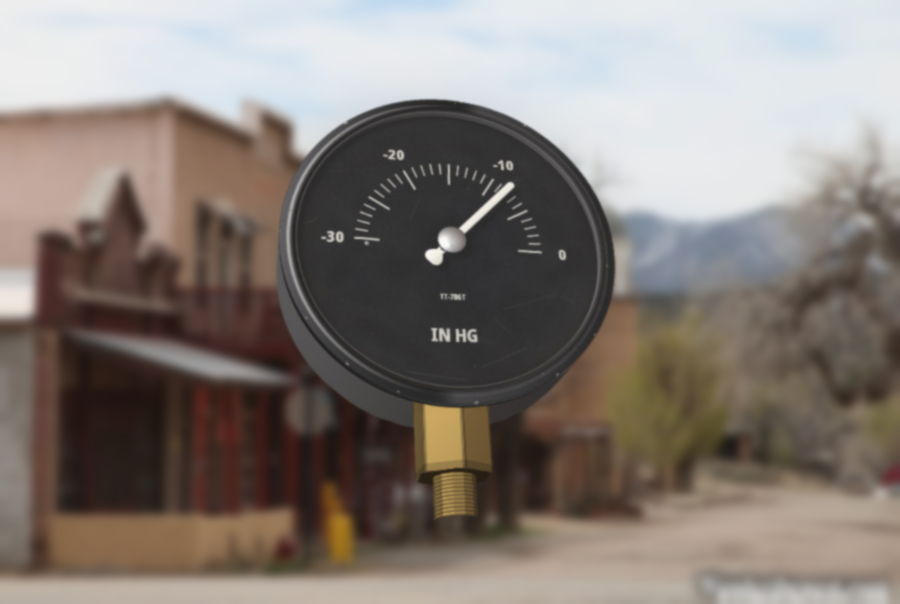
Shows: -8,inHg
